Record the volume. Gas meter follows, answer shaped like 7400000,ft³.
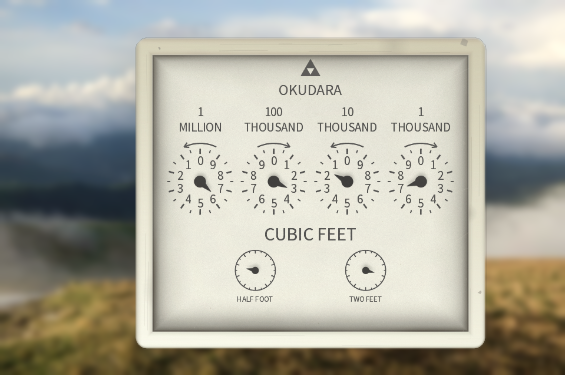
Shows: 631700,ft³
